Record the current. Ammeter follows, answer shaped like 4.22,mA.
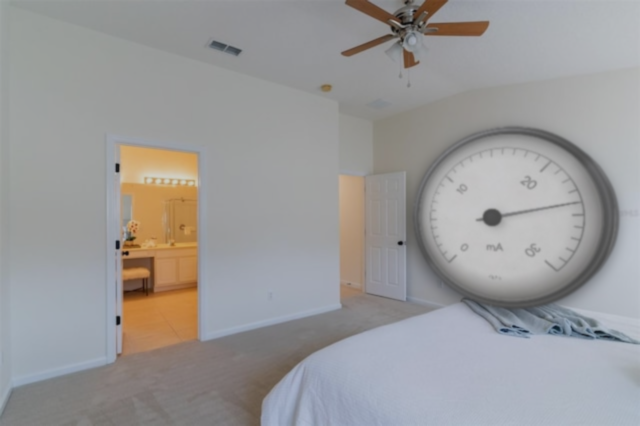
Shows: 24,mA
